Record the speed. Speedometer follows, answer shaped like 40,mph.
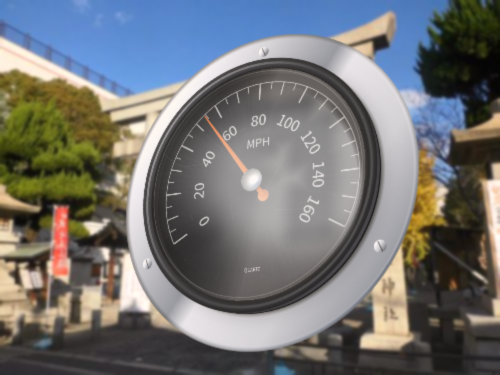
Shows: 55,mph
